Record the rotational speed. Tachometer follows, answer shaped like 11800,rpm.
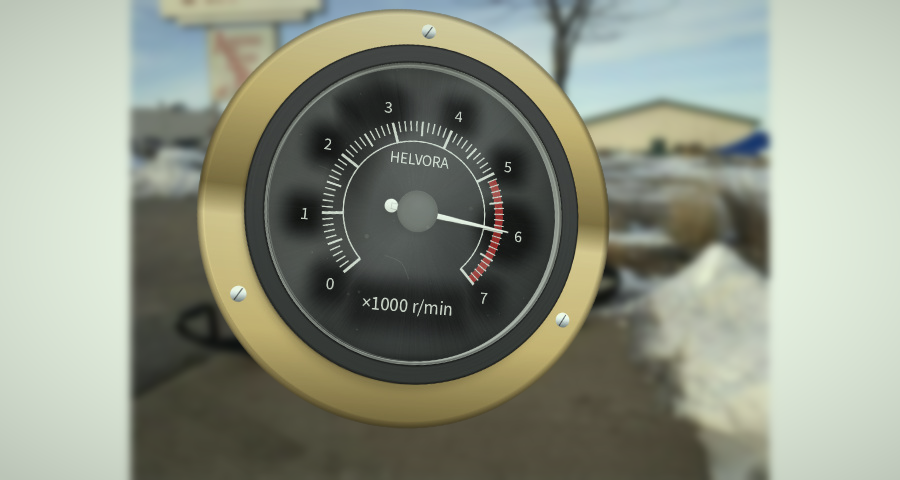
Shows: 6000,rpm
